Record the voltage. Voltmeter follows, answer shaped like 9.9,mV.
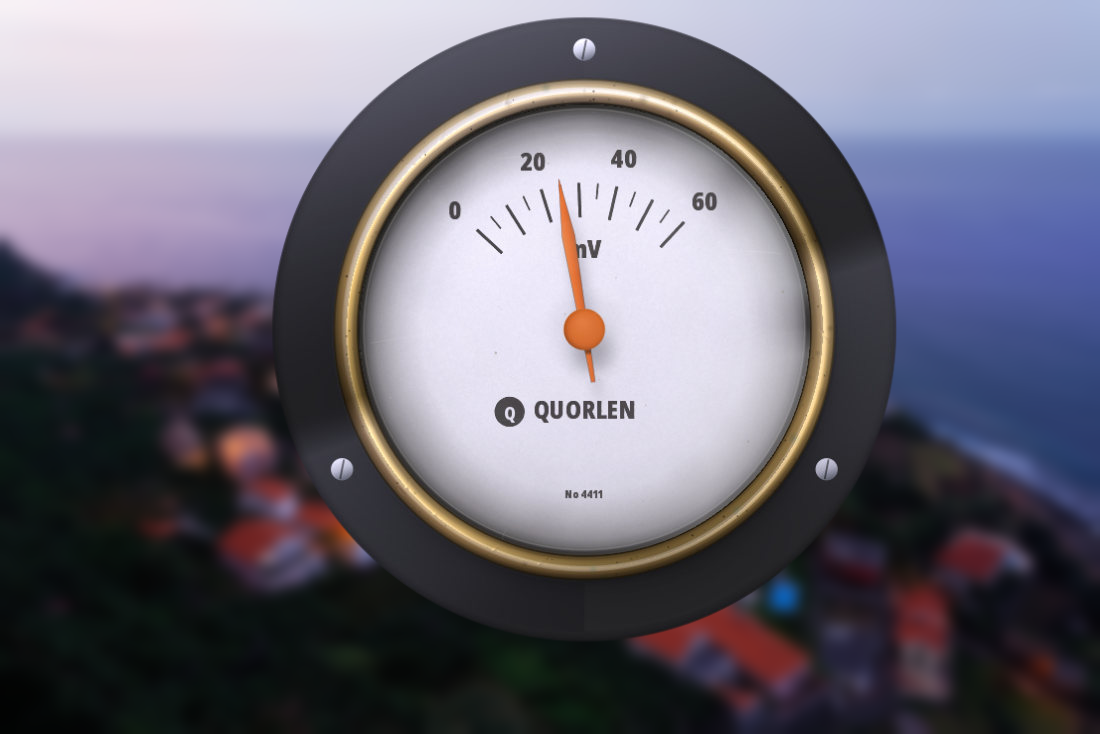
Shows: 25,mV
